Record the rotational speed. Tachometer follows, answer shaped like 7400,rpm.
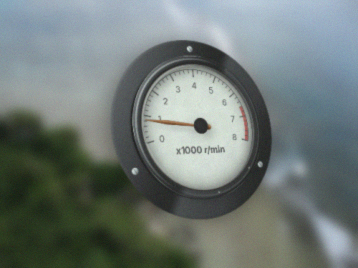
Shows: 800,rpm
